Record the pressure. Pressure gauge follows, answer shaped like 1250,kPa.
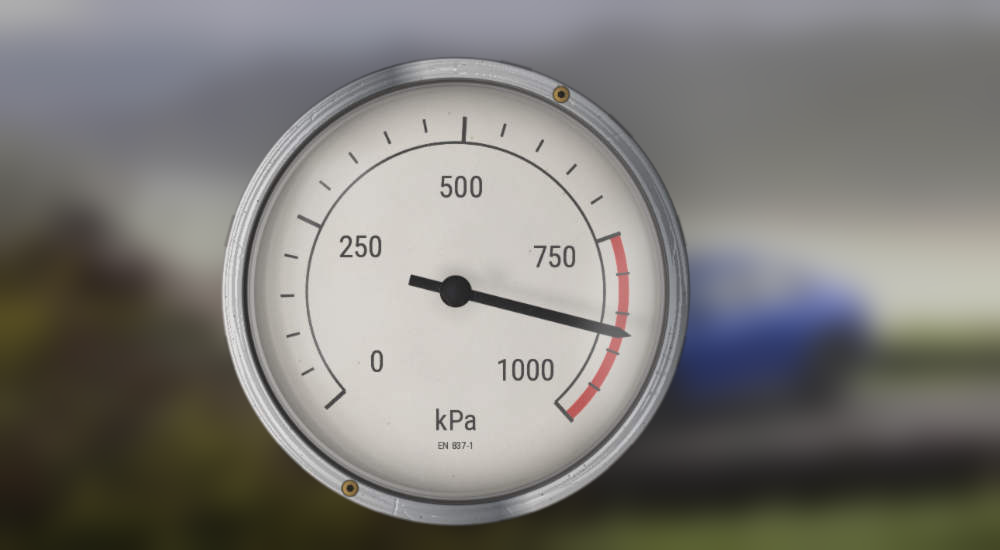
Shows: 875,kPa
